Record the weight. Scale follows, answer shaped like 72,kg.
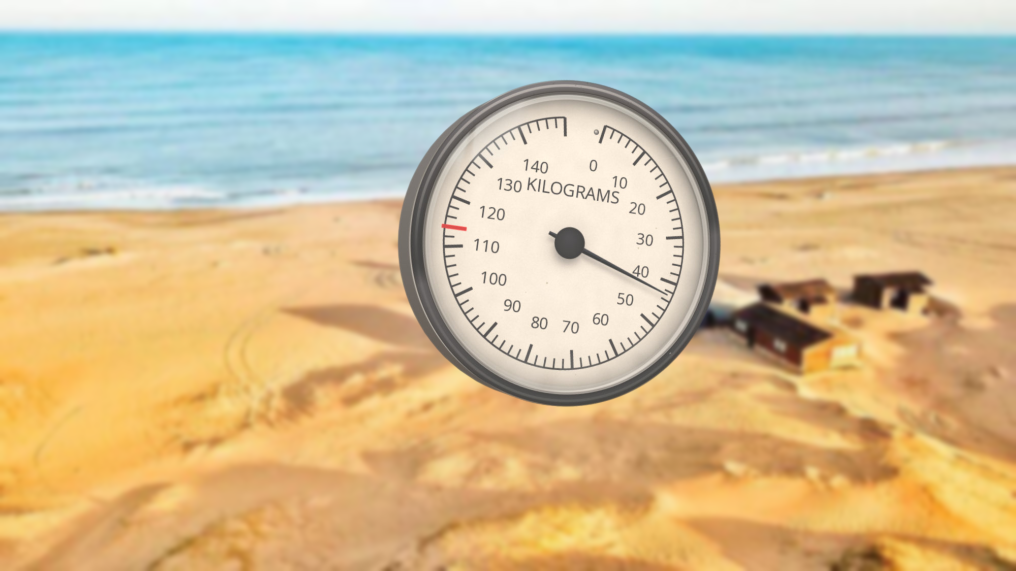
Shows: 43,kg
